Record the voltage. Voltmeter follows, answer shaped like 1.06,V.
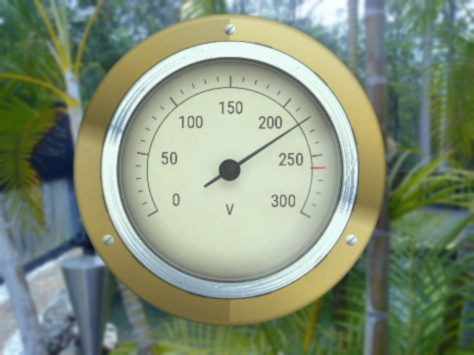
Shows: 220,V
